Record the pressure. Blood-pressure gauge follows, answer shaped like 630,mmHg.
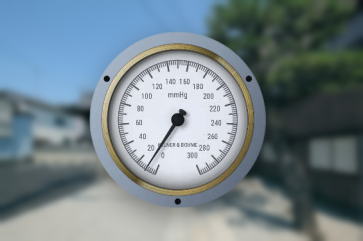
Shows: 10,mmHg
